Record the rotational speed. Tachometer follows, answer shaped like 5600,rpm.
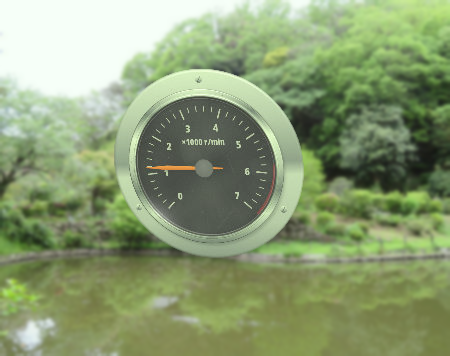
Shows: 1200,rpm
